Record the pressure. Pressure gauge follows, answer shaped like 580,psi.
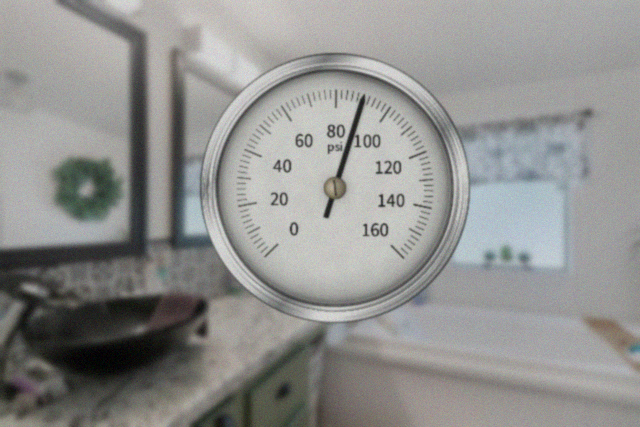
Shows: 90,psi
